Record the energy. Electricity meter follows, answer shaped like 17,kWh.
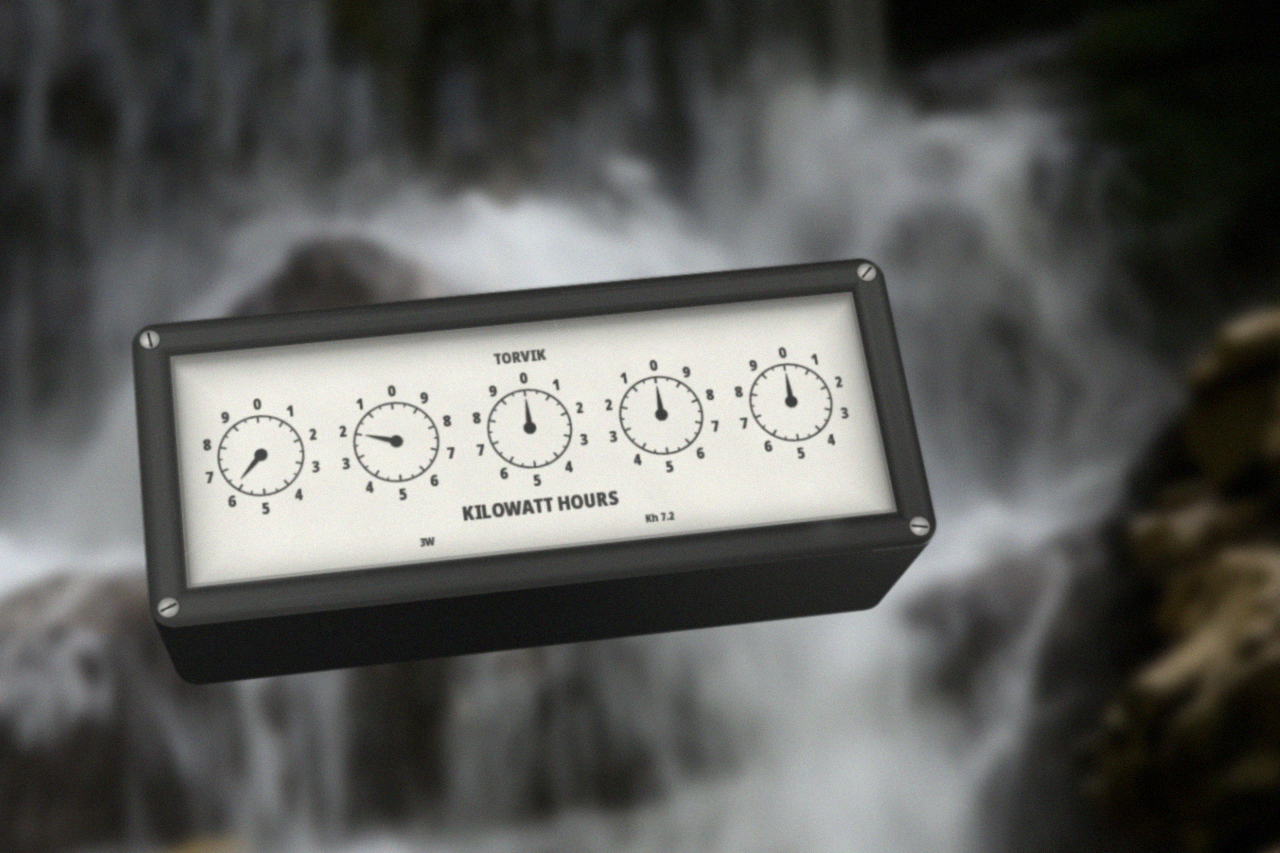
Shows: 62000,kWh
